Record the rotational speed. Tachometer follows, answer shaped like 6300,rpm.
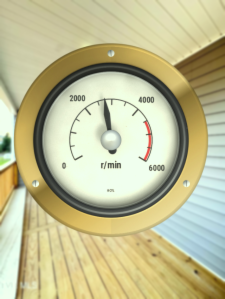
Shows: 2750,rpm
